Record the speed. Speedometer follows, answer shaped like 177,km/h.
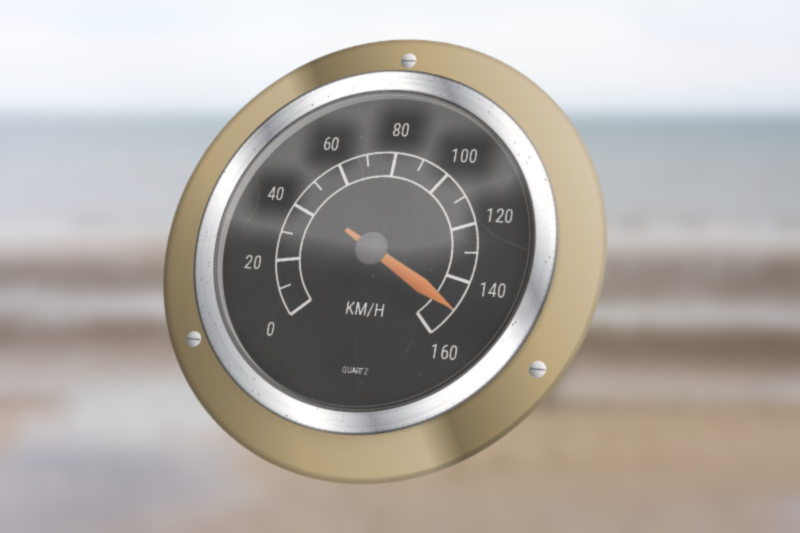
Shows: 150,km/h
